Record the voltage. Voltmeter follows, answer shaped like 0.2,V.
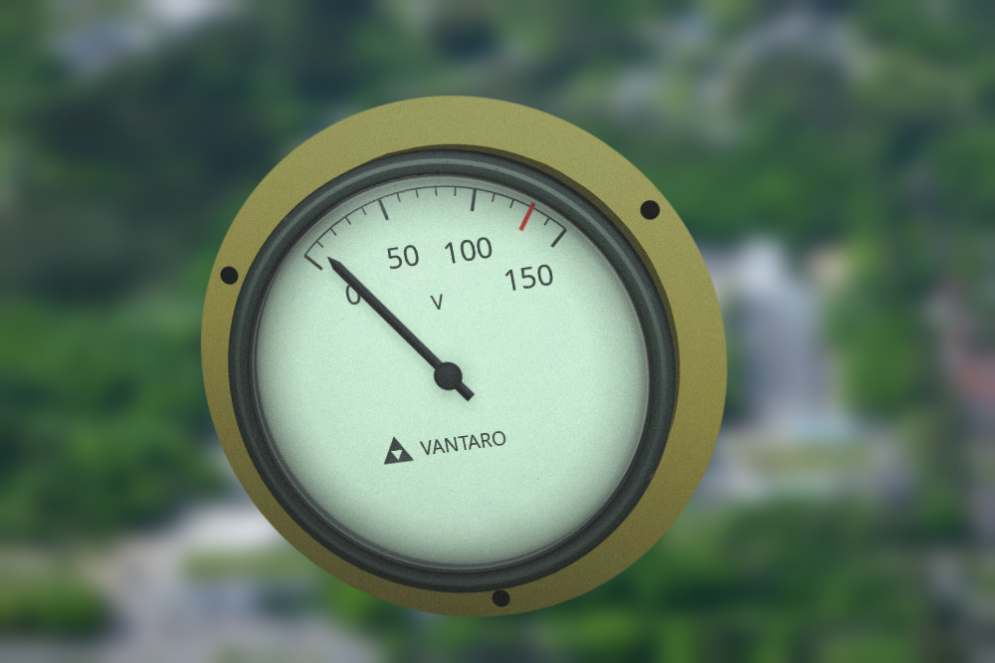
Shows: 10,V
